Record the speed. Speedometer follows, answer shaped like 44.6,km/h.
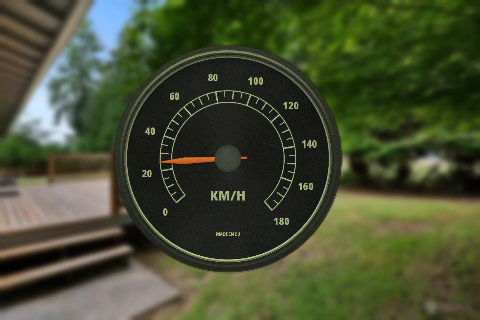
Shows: 25,km/h
